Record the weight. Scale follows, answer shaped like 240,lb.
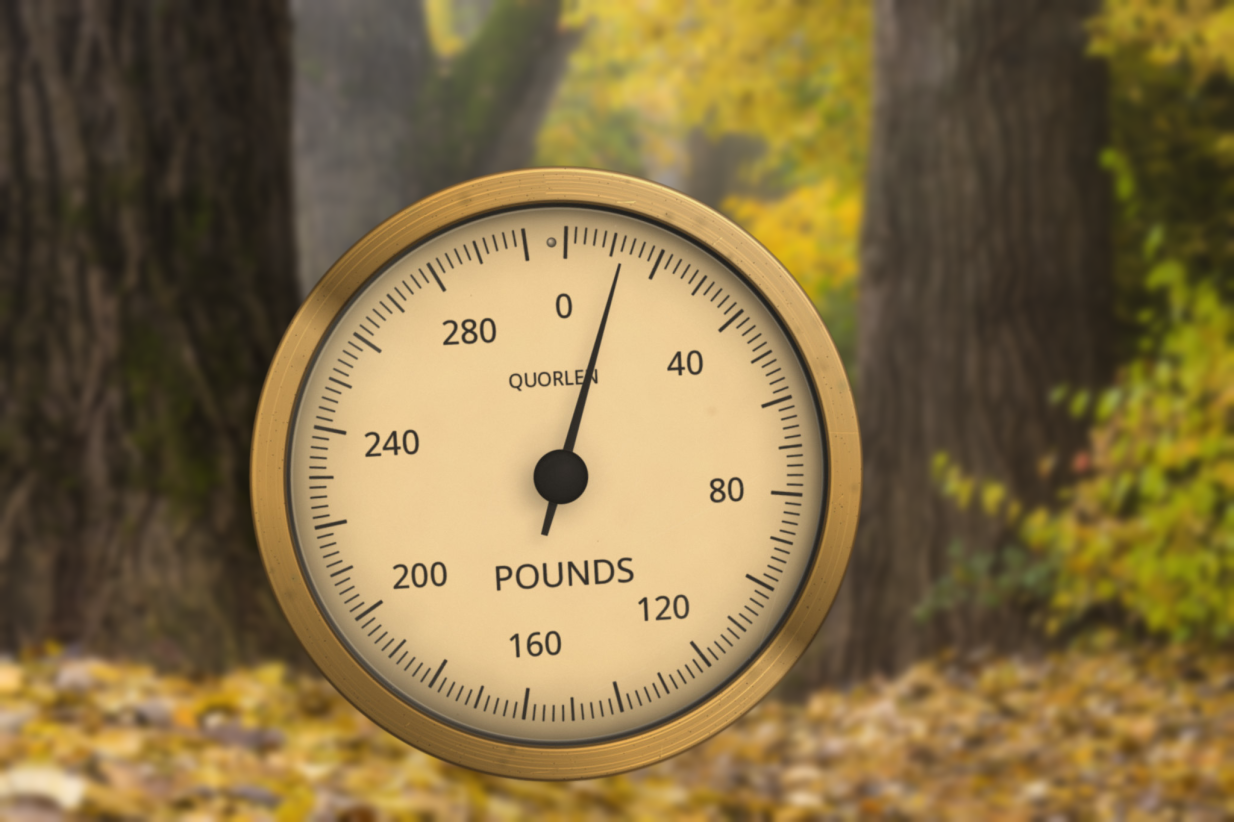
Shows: 12,lb
